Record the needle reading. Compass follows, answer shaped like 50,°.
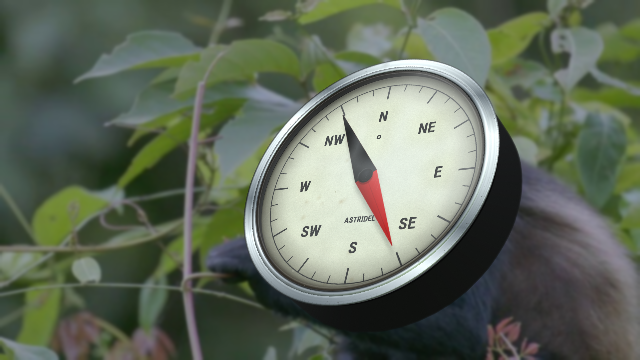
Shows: 150,°
